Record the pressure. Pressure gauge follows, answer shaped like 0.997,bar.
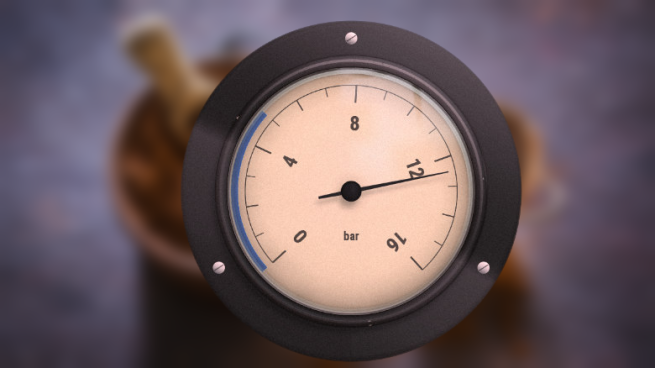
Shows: 12.5,bar
